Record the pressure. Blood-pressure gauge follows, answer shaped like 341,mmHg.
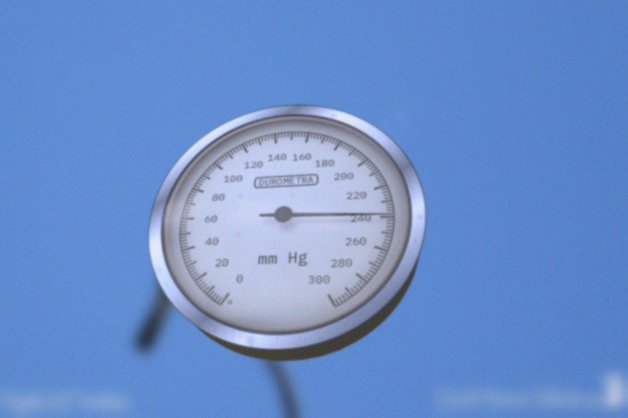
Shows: 240,mmHg
